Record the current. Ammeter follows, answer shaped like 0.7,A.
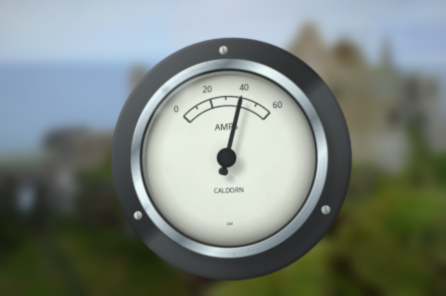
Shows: 40,A
